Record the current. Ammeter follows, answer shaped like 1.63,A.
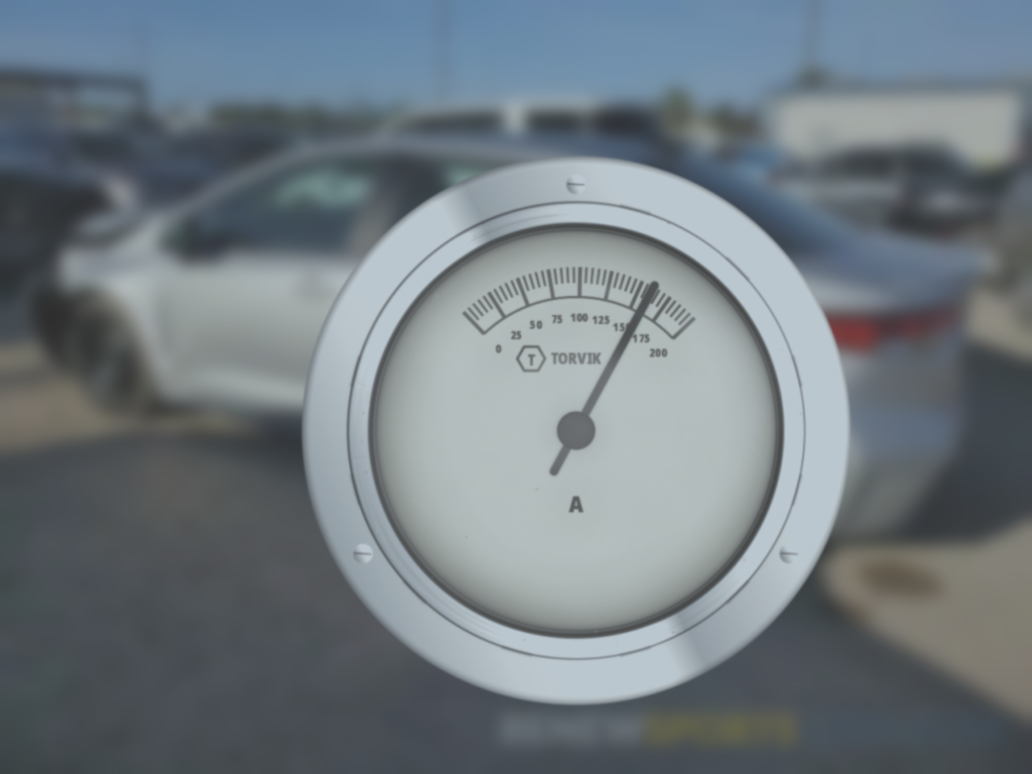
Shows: 160,A
